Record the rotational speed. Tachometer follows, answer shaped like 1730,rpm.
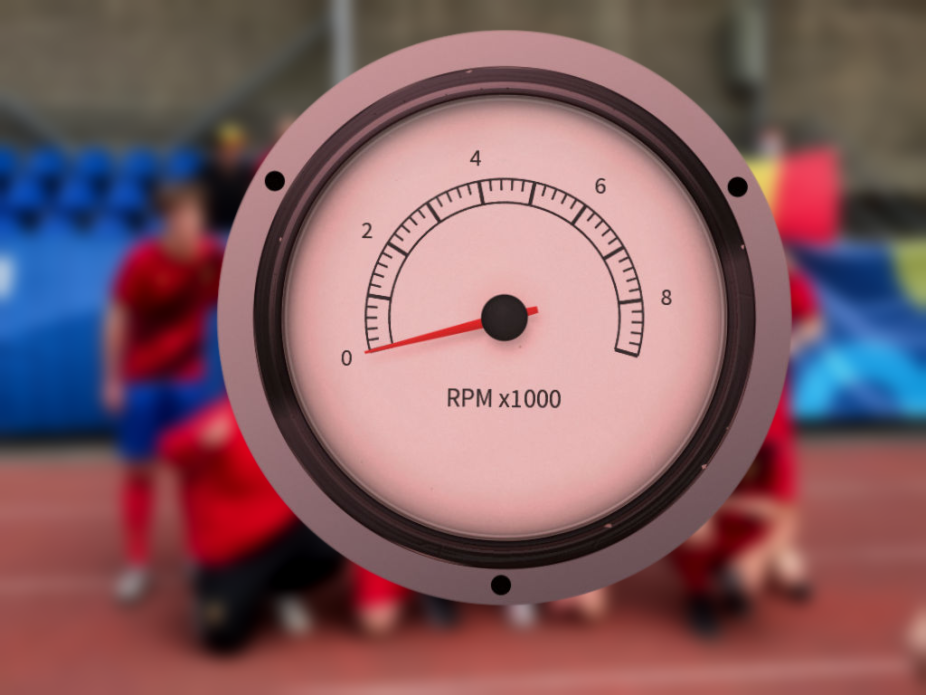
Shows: 0,rpm
